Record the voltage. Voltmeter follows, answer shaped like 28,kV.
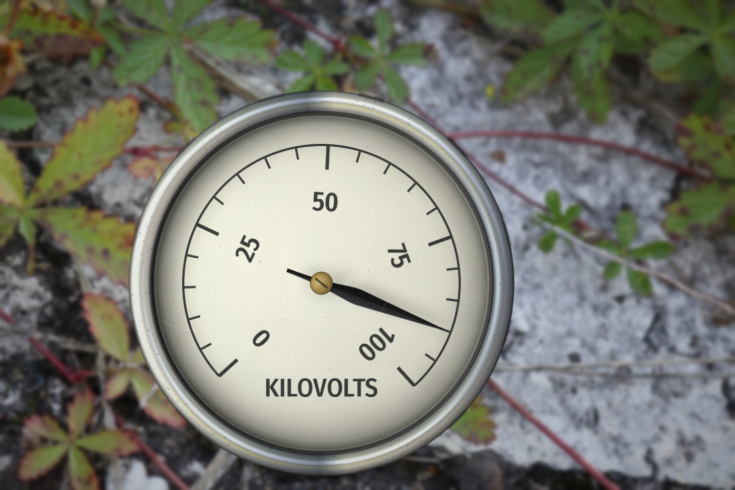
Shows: 90,kV
